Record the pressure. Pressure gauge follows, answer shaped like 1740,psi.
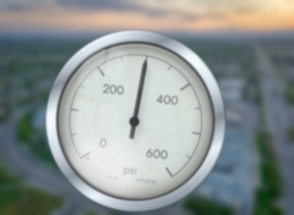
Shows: 300,psi
